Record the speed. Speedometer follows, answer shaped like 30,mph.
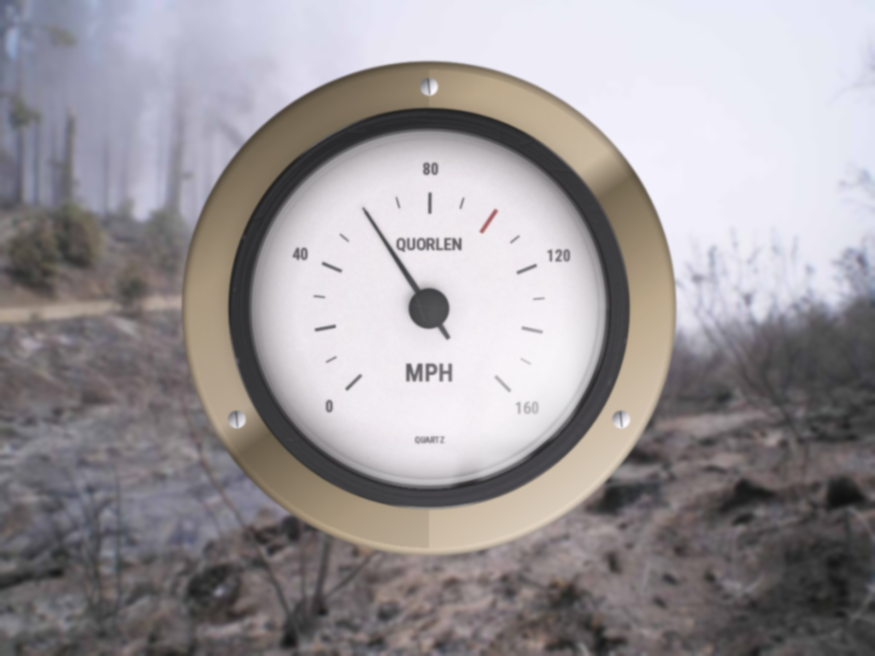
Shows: 60,mph
